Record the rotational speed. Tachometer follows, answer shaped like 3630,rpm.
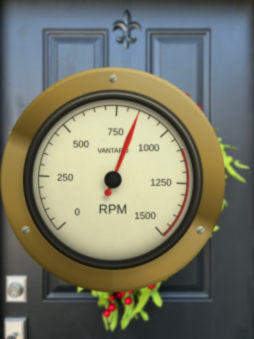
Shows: 850,rpm
